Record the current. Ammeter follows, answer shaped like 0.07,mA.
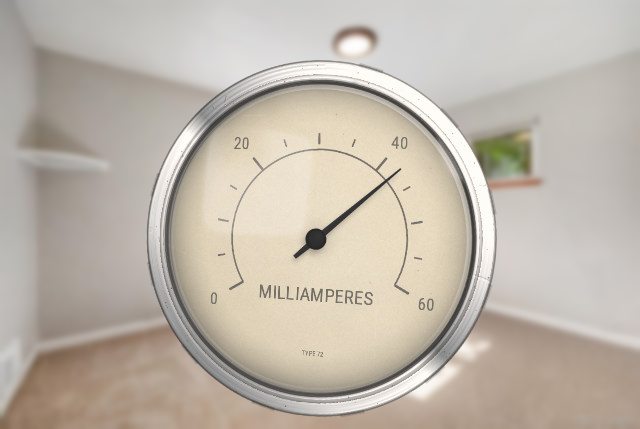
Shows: 42.5,mA
